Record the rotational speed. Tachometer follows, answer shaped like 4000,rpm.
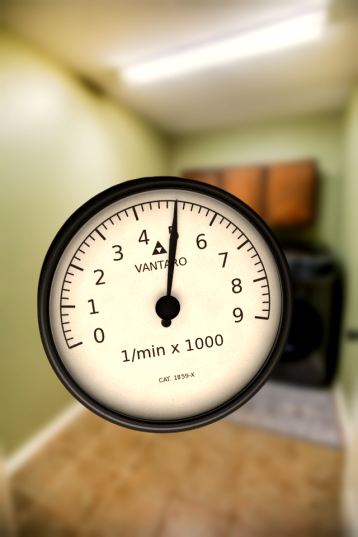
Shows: 5000,rpm
